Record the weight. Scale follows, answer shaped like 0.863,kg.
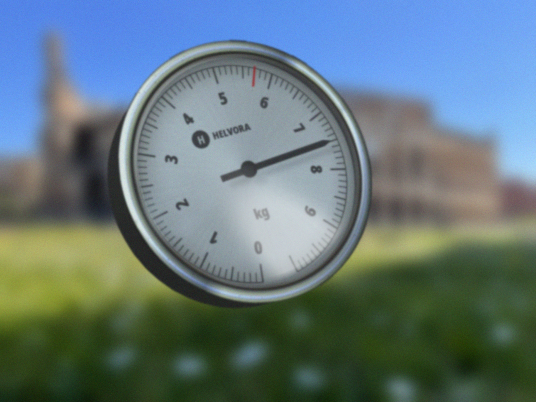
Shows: 7.5,kg
